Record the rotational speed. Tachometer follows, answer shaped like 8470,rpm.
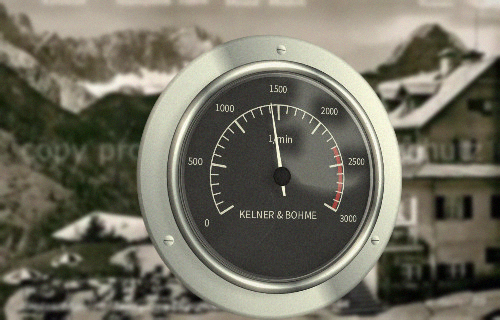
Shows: 1400,rpm
